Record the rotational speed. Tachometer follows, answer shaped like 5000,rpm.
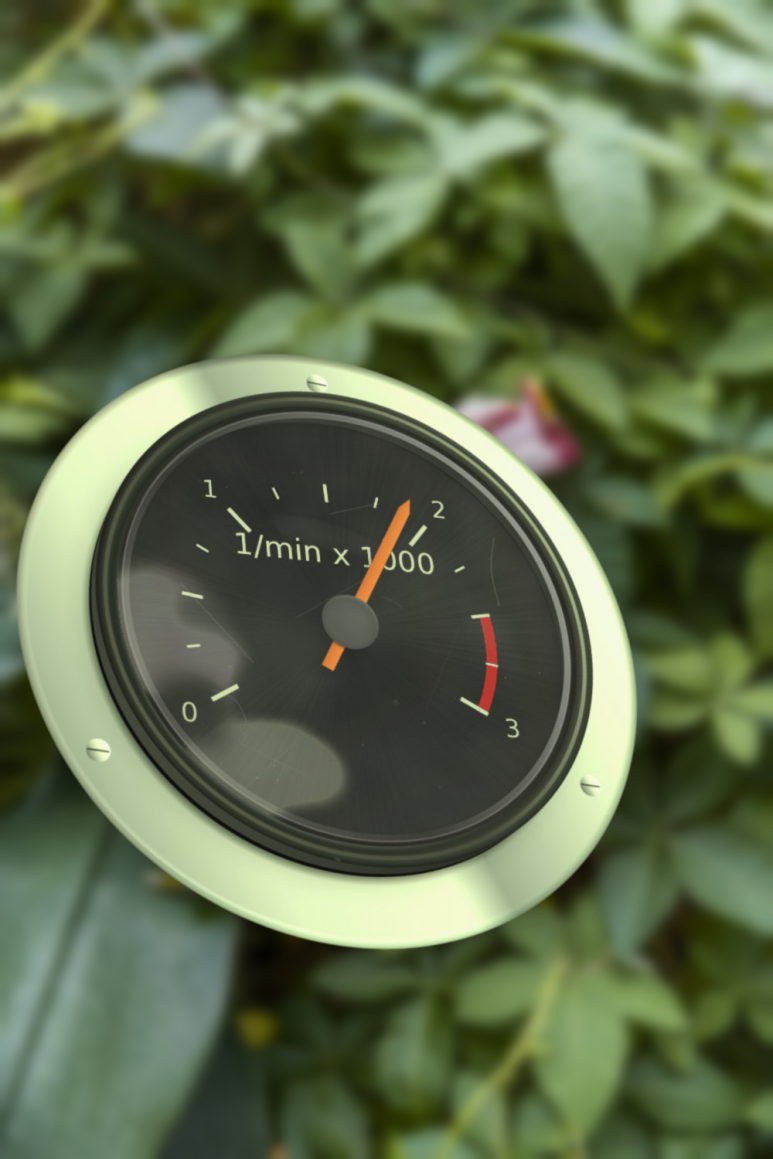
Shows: 1875,rpm
